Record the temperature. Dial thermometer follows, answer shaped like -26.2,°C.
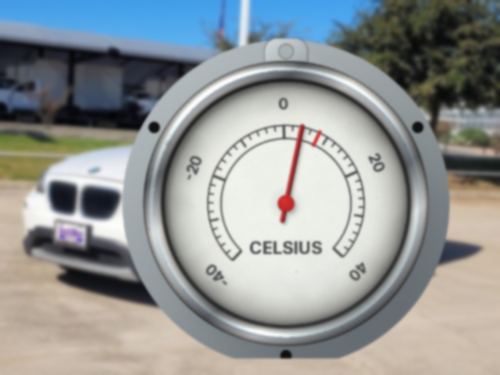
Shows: 4,°C
